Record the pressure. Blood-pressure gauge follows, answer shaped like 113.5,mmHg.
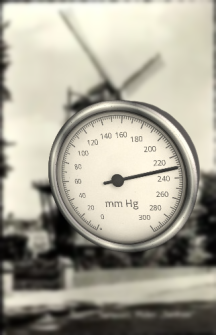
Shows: 230,mmHg
